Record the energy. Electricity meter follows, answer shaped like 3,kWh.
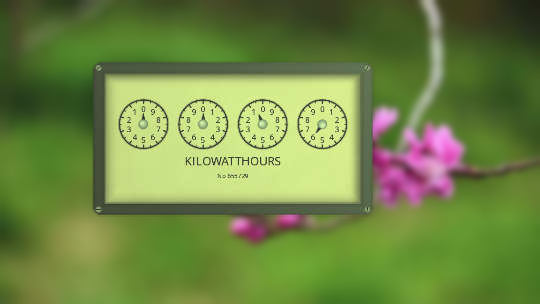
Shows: 6,kWh
